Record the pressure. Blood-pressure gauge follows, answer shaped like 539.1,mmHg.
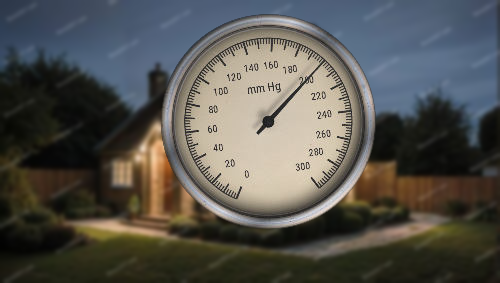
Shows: 200,mmHg
